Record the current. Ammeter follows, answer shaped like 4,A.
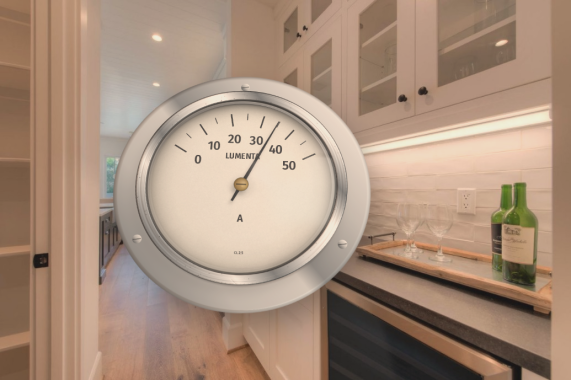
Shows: 35,A
